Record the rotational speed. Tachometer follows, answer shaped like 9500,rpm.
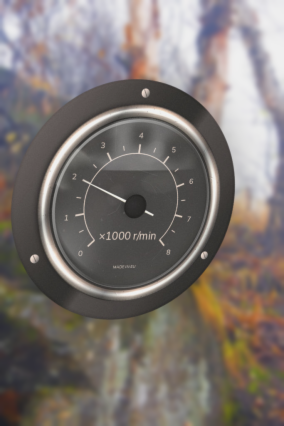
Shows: 2000,rpm
